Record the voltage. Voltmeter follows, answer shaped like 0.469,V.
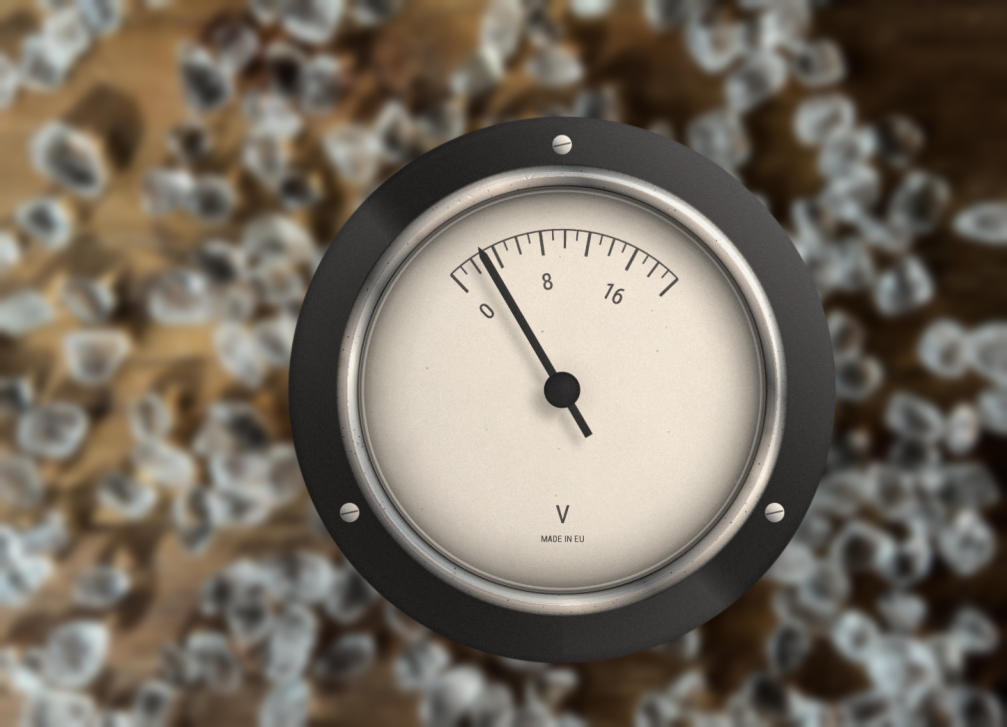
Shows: 3,V
